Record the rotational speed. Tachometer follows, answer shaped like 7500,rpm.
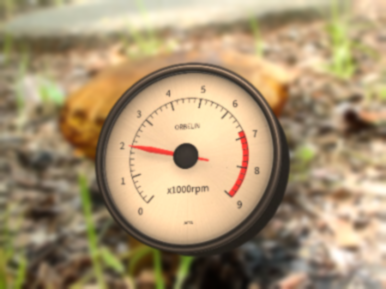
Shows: 2000,rpm
